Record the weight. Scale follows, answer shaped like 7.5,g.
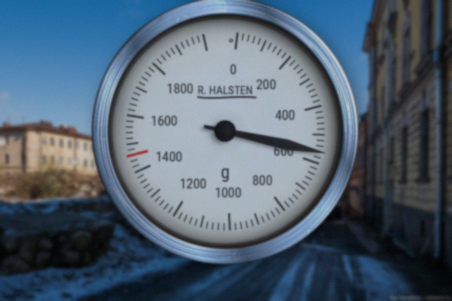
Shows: 560,g
